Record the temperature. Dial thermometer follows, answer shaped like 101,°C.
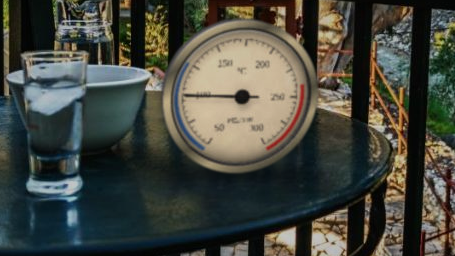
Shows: 100,°C
